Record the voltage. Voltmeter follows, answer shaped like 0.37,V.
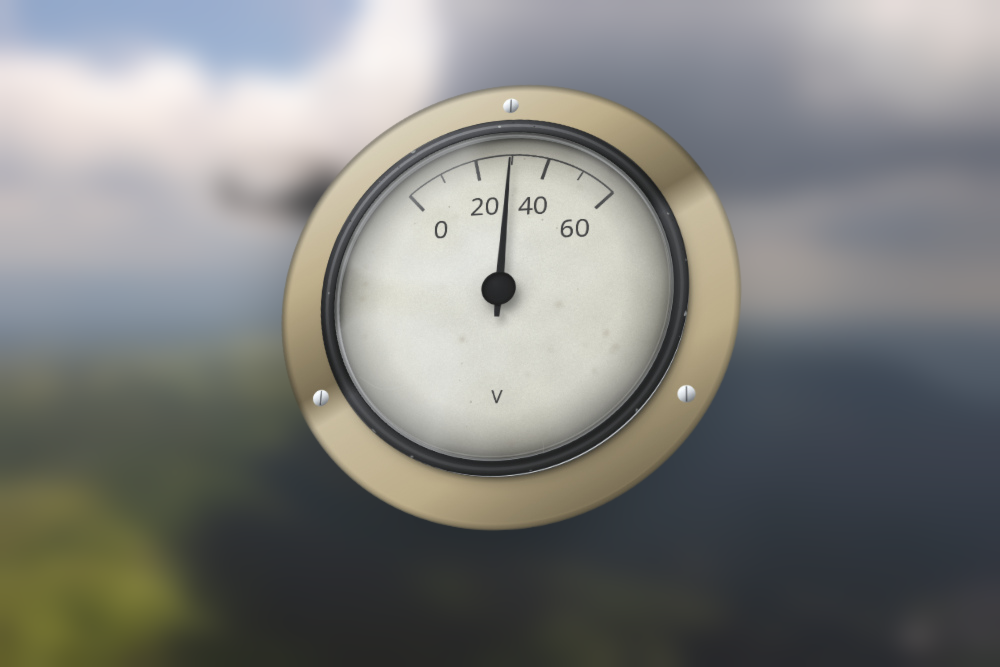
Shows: 30,V
